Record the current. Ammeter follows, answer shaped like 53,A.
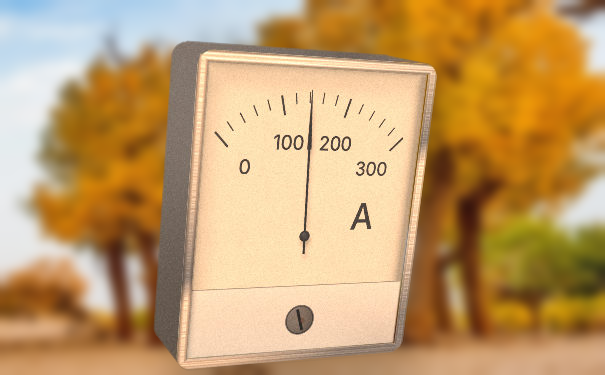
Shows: 140,A
